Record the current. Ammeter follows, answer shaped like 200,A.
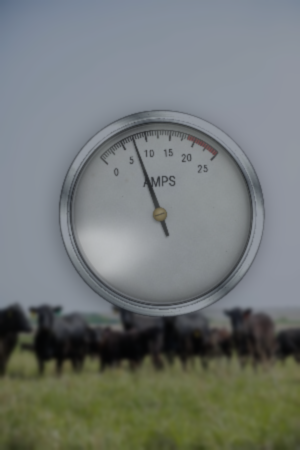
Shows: 7.5,A
